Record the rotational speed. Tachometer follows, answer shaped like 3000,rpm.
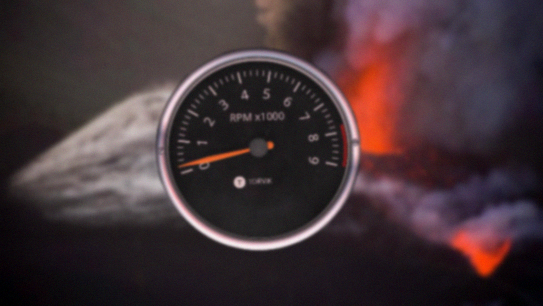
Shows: 200,rpm
